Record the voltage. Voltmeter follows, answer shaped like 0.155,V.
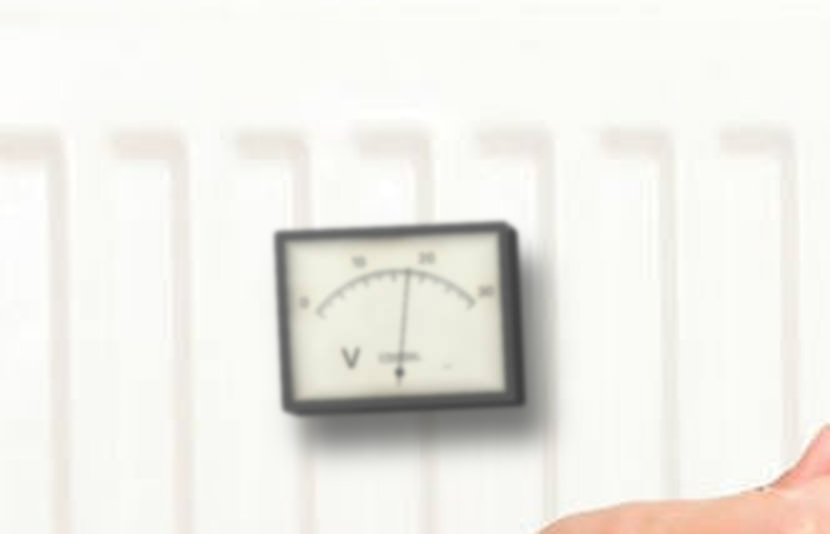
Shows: 17.5,V
